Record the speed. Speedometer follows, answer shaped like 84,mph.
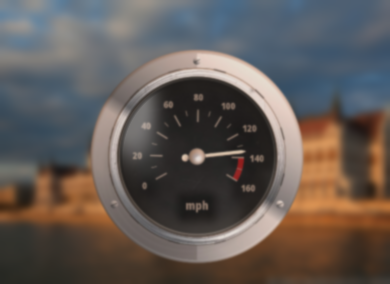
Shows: 135,mph
